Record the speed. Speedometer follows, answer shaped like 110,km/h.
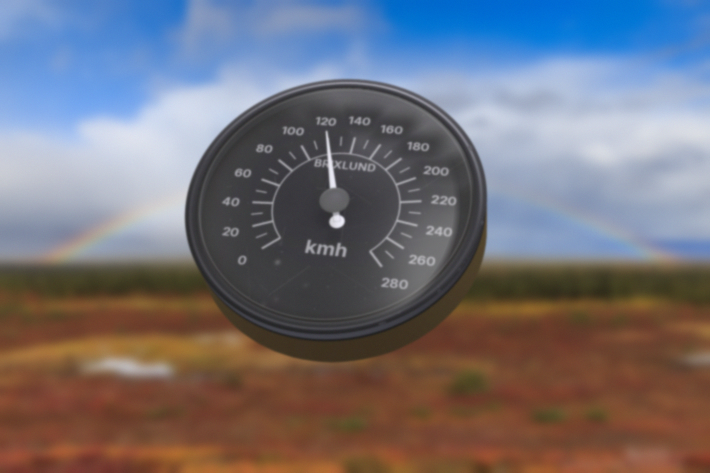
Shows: 120,km/h
